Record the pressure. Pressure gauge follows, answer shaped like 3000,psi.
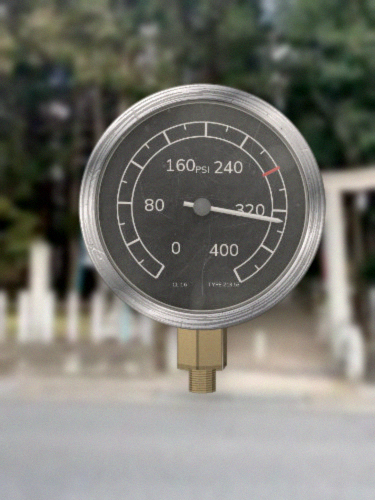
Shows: 330,psi
